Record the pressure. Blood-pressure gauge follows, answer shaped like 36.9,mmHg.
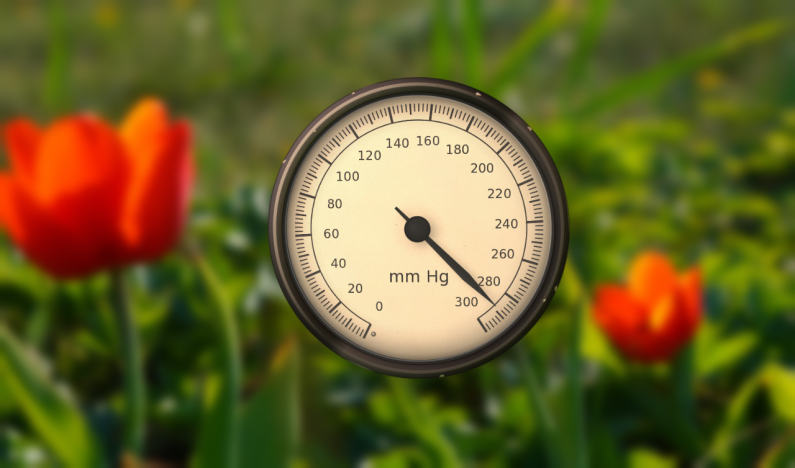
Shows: 288,mmHg
